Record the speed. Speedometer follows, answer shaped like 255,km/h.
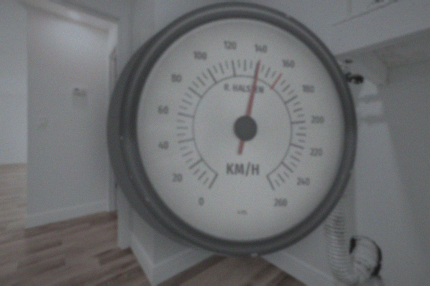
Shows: 140,km/h
